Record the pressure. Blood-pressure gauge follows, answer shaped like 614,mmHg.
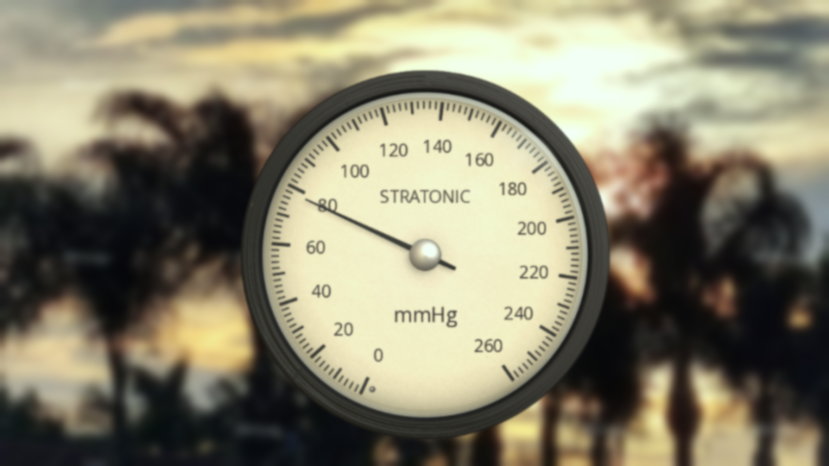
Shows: 78,mmHg
